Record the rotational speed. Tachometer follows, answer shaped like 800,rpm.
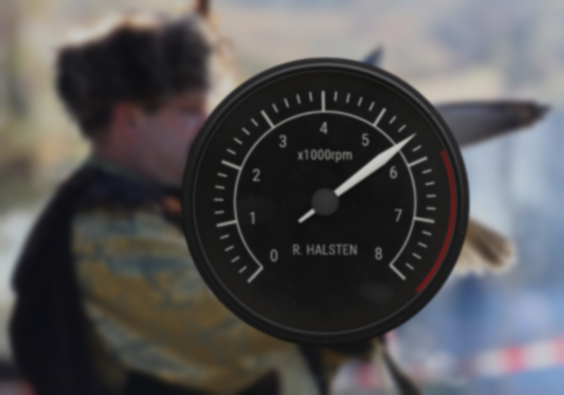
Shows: 5600,rpm
